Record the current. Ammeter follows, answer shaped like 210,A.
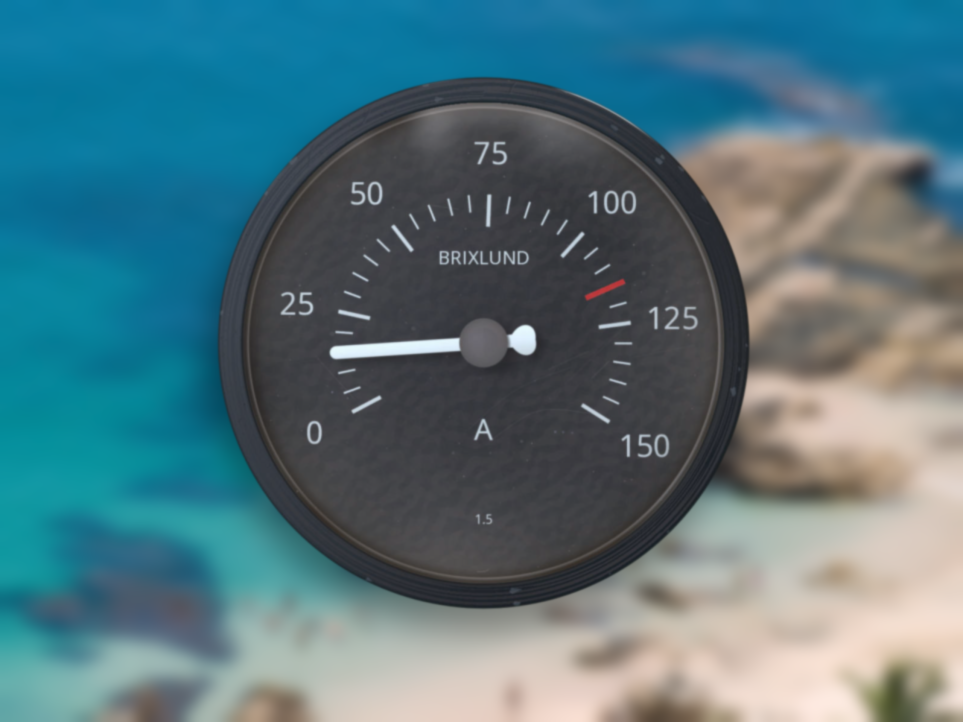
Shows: 15,A
